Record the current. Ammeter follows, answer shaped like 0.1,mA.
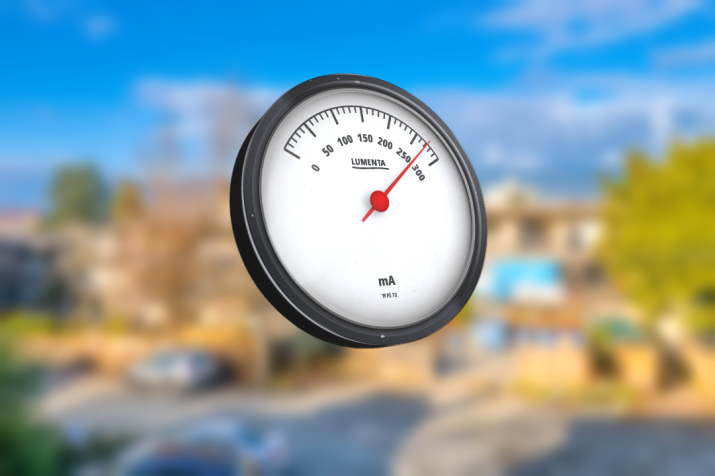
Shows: 270,mA
